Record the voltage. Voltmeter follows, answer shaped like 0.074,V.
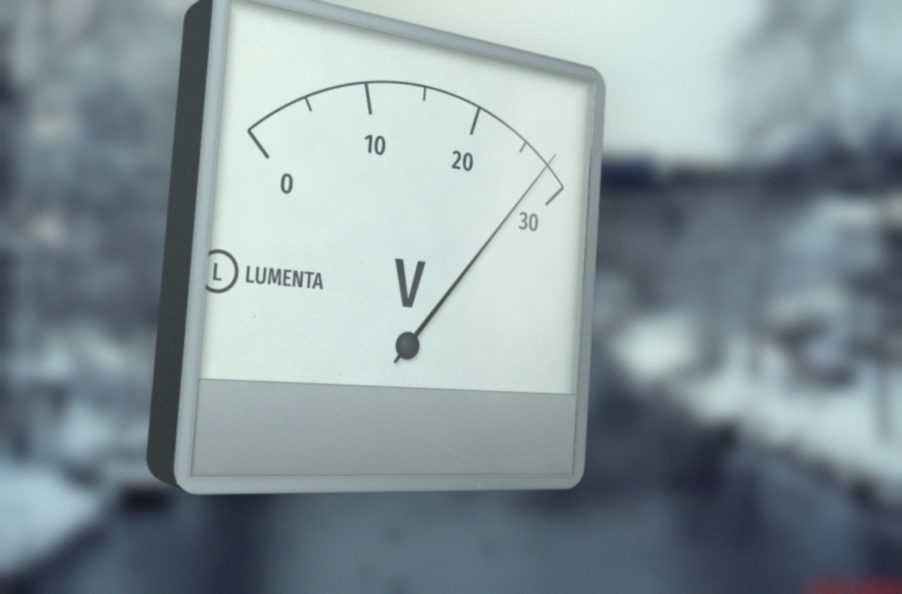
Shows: 27.5,V
